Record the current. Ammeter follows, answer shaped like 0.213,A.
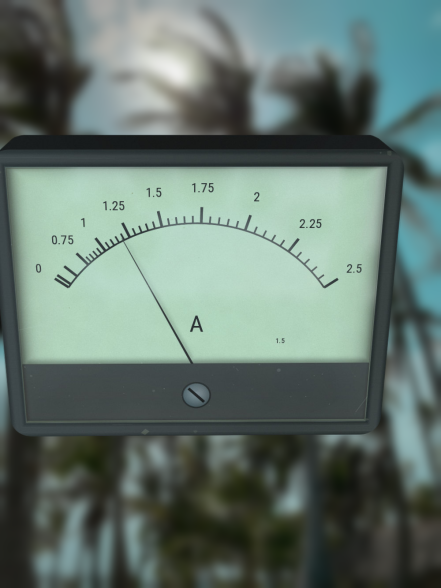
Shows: 1.2,A
